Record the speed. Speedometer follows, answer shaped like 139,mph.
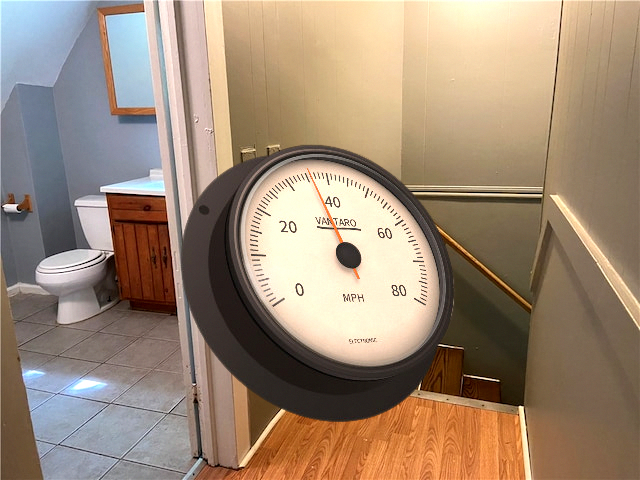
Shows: 35,mph
